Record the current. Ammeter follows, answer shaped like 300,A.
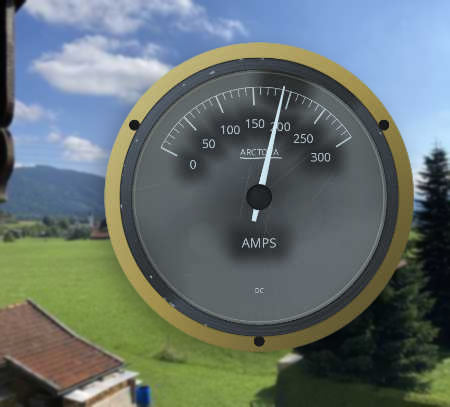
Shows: 190,A
